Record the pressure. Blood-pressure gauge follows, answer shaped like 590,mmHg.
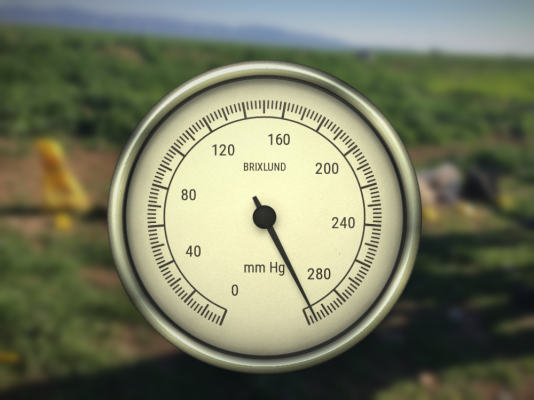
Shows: 296,mmHg
